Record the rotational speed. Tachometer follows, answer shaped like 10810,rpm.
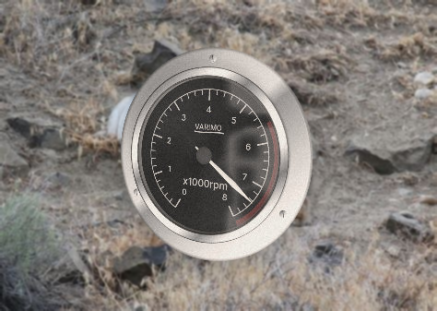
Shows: 7400,rpm
